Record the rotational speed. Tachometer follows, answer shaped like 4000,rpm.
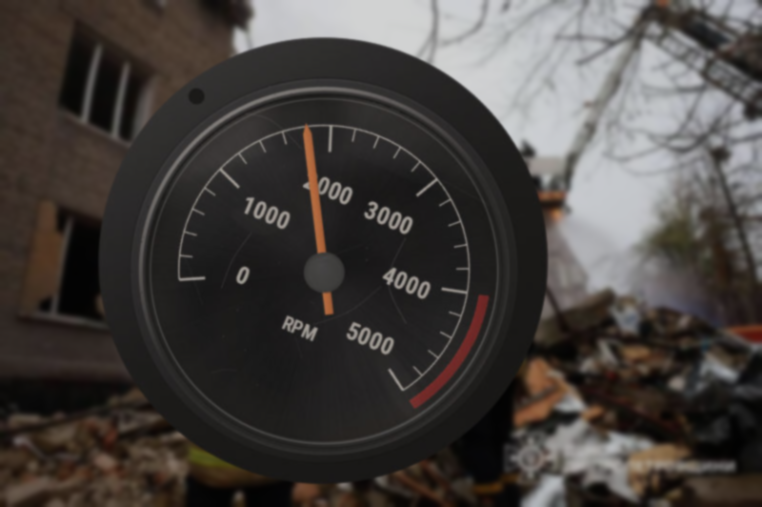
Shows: 1800,rpm
